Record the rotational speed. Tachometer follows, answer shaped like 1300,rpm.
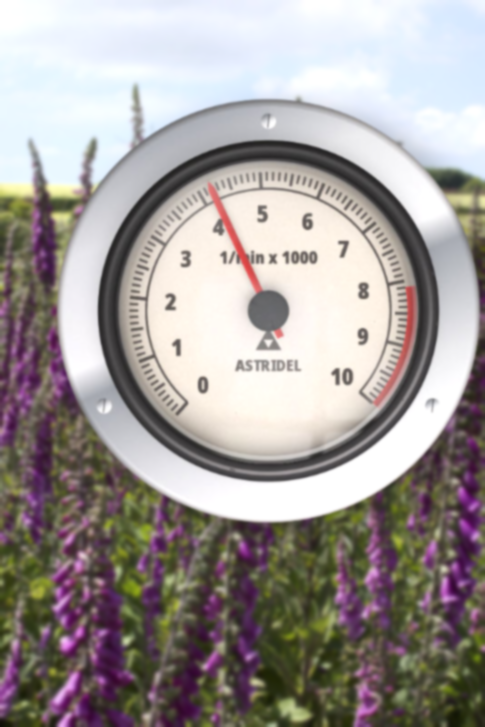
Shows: 4200,rpm
